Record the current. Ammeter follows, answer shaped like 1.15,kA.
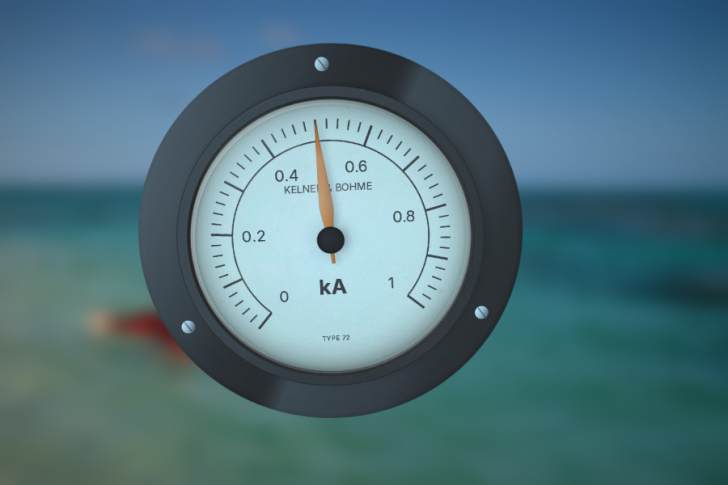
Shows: 0.5,kA
